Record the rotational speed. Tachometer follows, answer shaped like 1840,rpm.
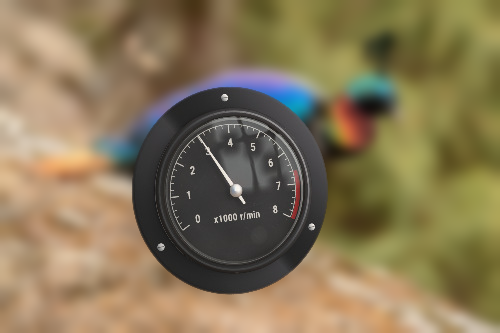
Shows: 3000,rpm
